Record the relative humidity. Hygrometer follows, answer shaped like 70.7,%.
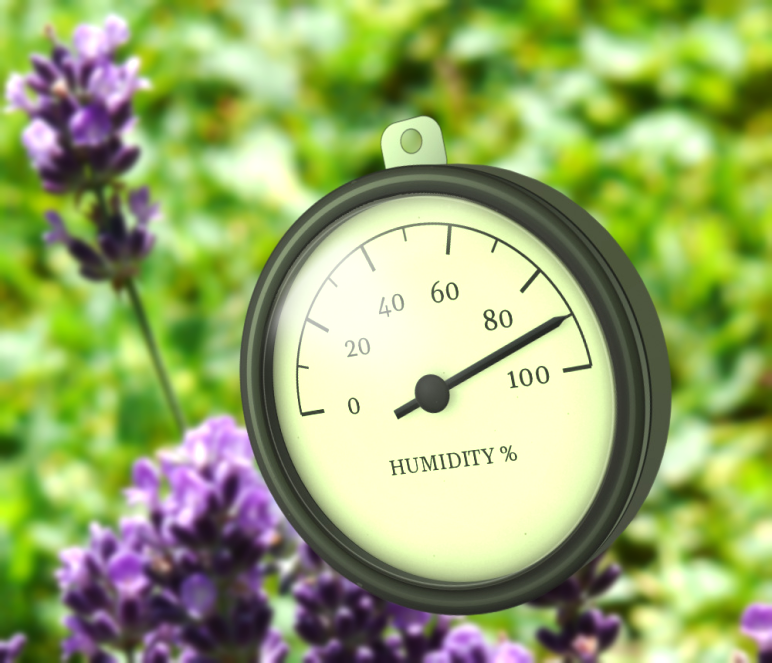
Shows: 90,%
